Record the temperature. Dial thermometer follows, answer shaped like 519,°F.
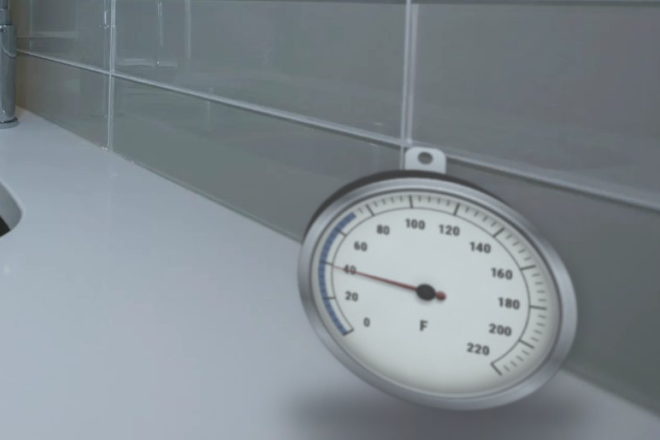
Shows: 40,°F
